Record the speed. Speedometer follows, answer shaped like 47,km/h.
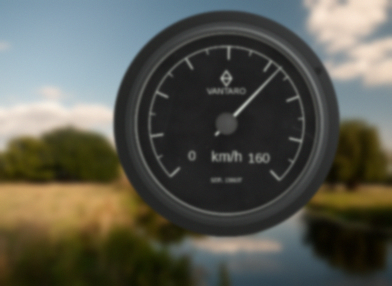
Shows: 105,km/h
